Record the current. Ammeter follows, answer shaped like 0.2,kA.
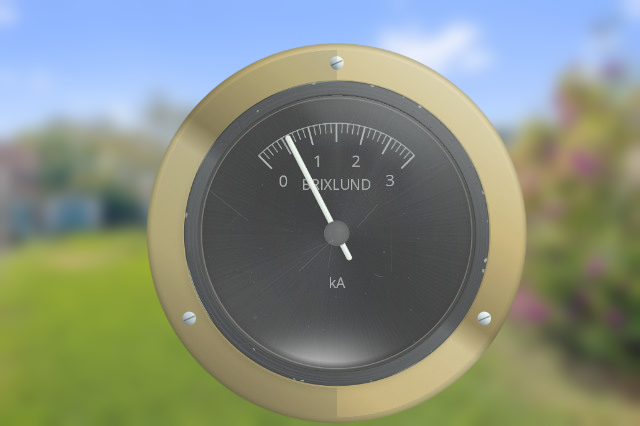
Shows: 0.6,kA
